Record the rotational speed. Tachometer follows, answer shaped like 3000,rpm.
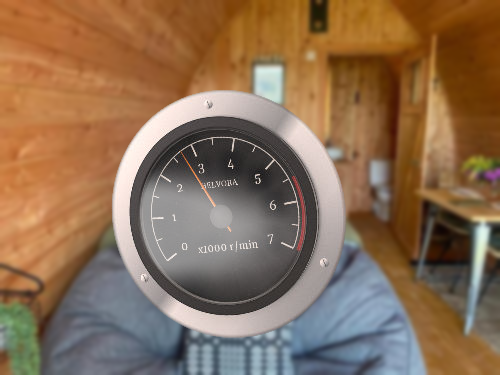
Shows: 2750,rpm
